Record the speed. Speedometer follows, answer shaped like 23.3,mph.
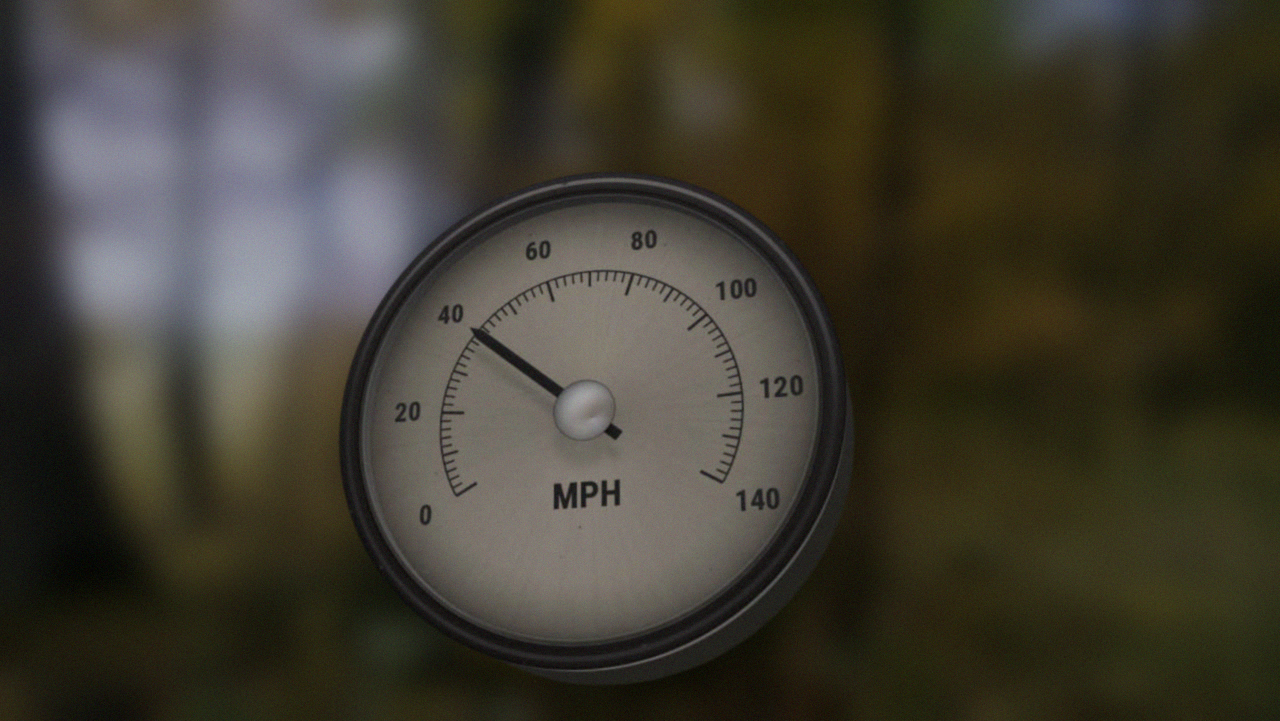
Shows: 40,mph
